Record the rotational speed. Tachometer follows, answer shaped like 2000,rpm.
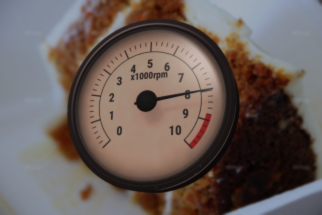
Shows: 8000,rpm
